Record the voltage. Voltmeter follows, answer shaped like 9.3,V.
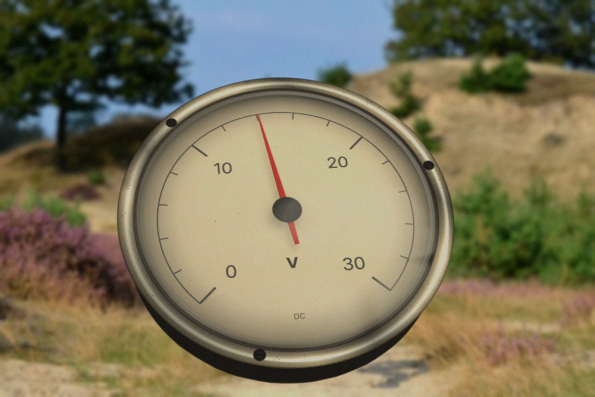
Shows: 14,V
